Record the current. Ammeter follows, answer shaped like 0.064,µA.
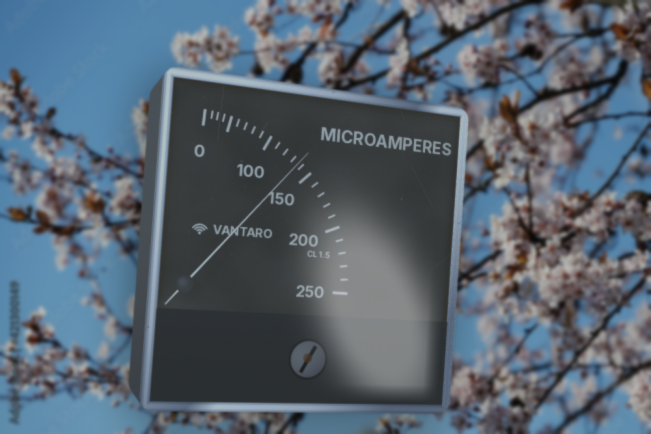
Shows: 135,µA
